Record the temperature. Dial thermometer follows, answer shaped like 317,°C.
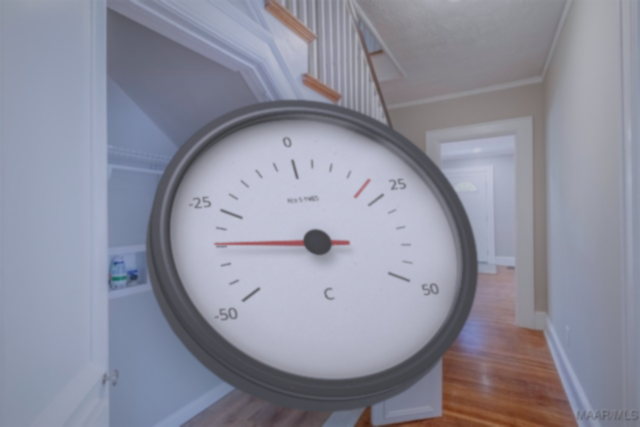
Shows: -35,°C
